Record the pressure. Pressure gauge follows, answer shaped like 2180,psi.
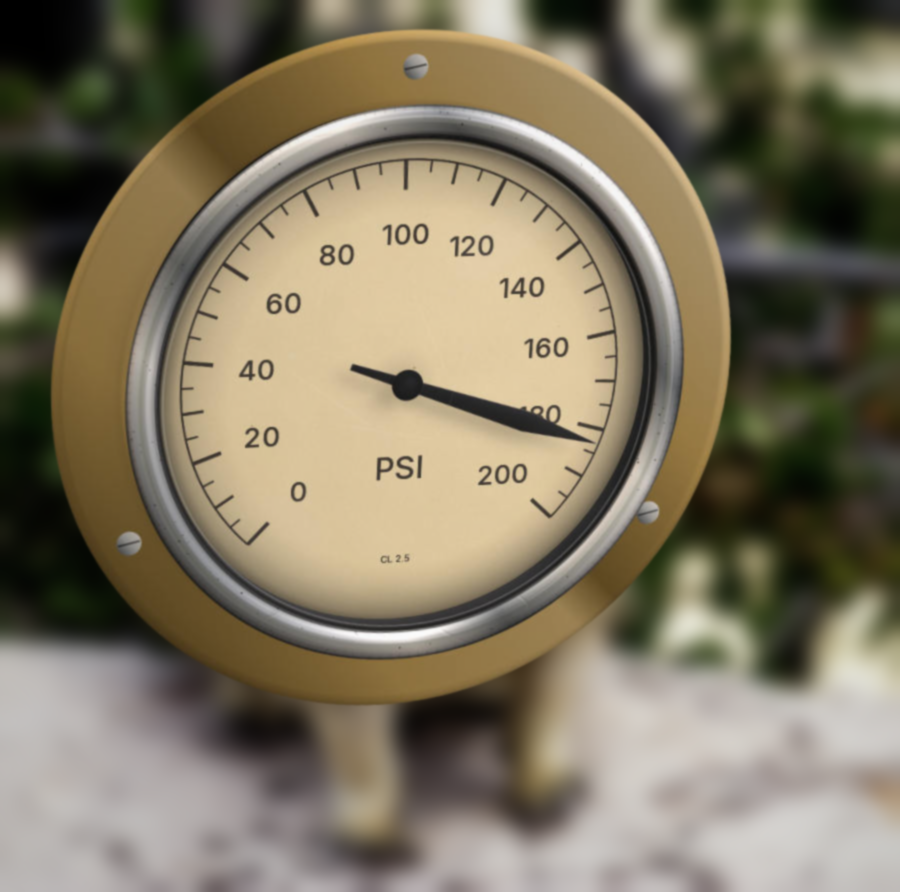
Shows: 182.5,psi
